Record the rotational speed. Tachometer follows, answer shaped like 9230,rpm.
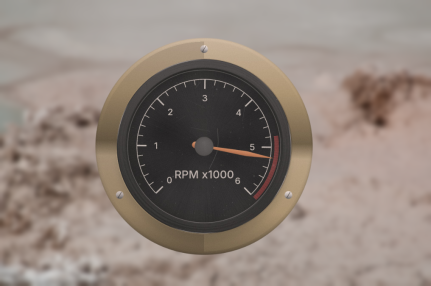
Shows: 5200,rpm
